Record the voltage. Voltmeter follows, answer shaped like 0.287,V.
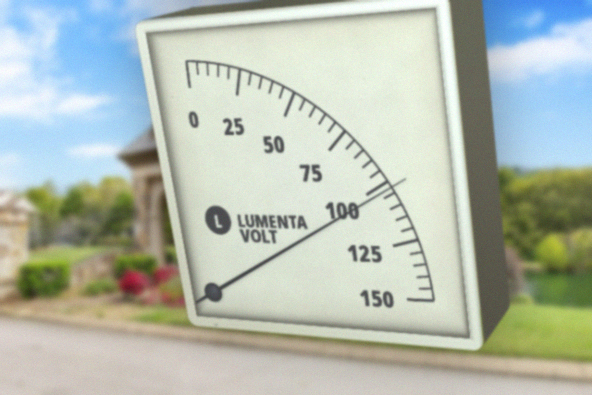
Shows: 102.5,V
